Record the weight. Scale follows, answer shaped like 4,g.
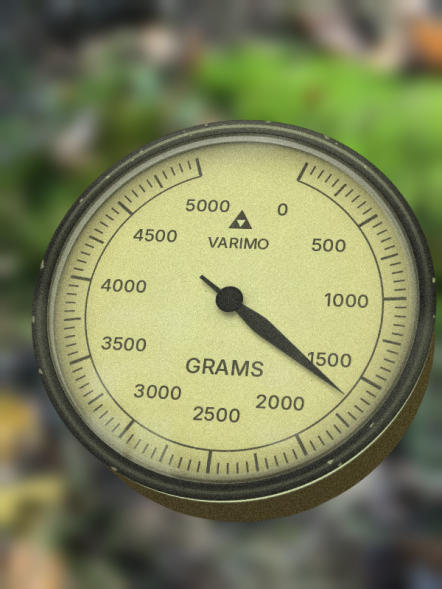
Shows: 1650,g
